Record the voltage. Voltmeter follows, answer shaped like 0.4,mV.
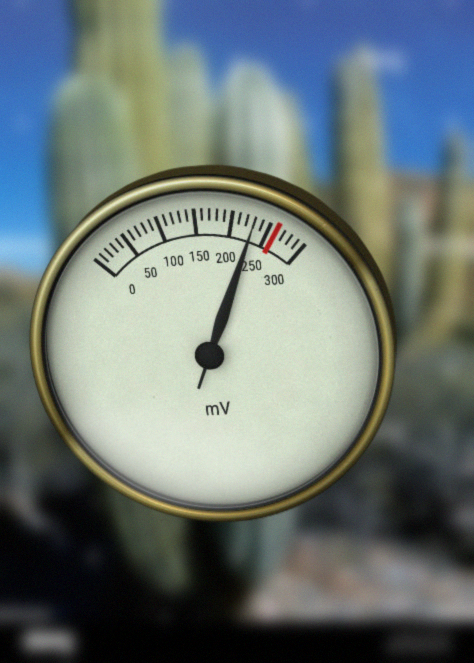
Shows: 230,mV
